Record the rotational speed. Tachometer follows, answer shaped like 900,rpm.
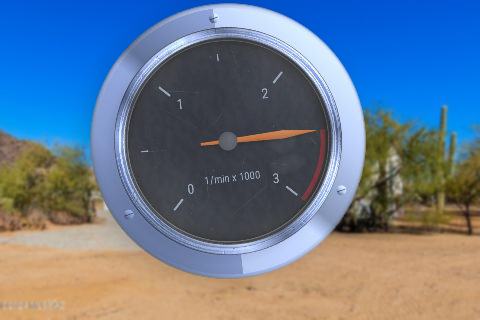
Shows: 2500,rpm
